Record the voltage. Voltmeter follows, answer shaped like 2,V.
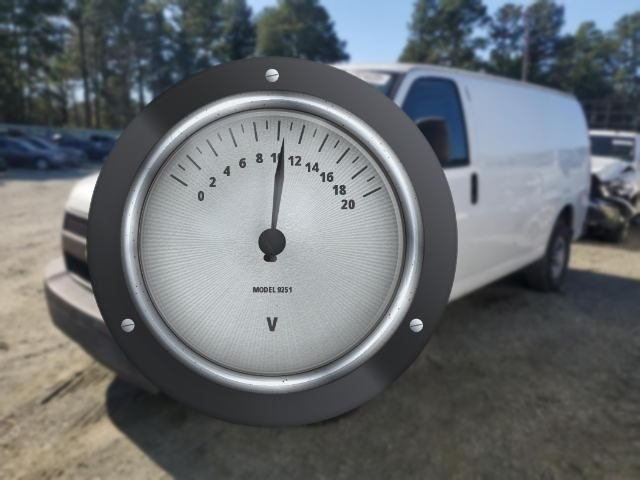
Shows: 10.5,V
